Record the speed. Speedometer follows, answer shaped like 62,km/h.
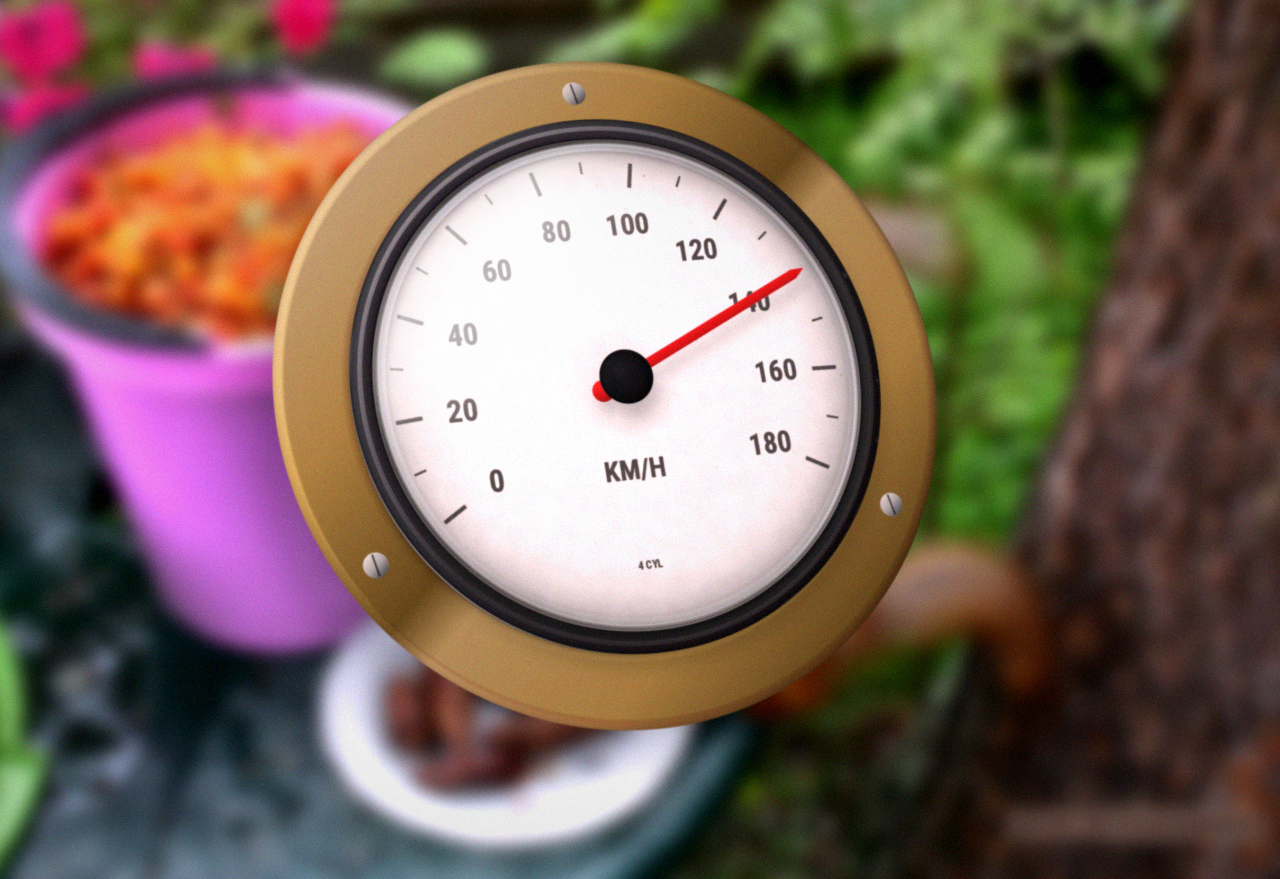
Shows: 140,km/h
